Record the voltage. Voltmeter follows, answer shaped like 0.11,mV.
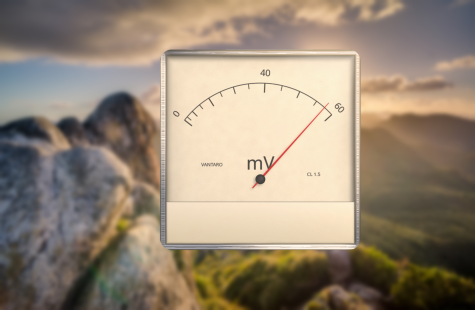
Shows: 57.5,mV
